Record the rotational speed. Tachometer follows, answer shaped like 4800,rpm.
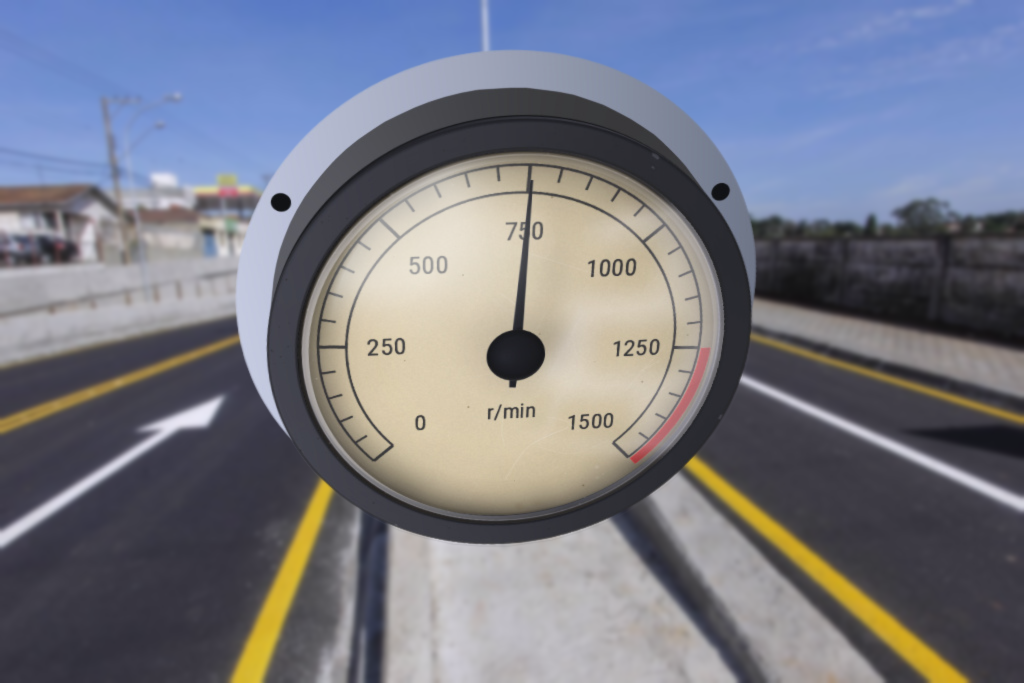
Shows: 750,rpm
